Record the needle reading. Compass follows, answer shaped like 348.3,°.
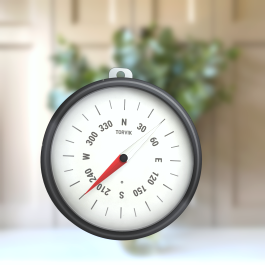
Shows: 225,°
